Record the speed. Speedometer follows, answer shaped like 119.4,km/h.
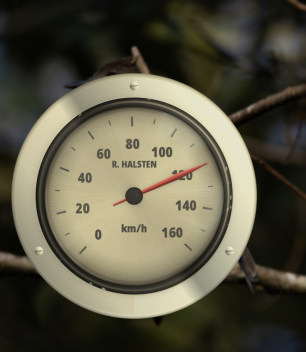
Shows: 120,km/h
